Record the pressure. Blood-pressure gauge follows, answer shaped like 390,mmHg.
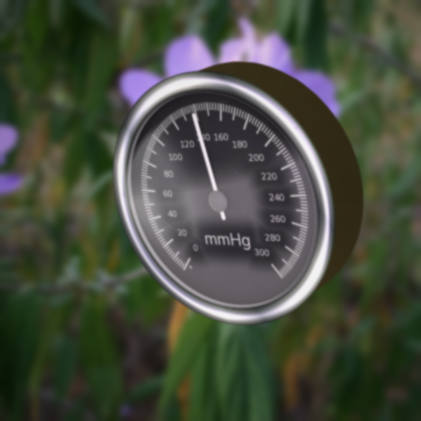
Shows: 140,mmHg
